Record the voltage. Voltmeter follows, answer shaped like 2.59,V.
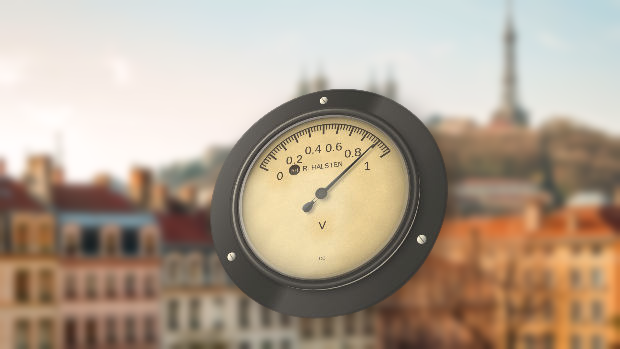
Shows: 0.9,V
